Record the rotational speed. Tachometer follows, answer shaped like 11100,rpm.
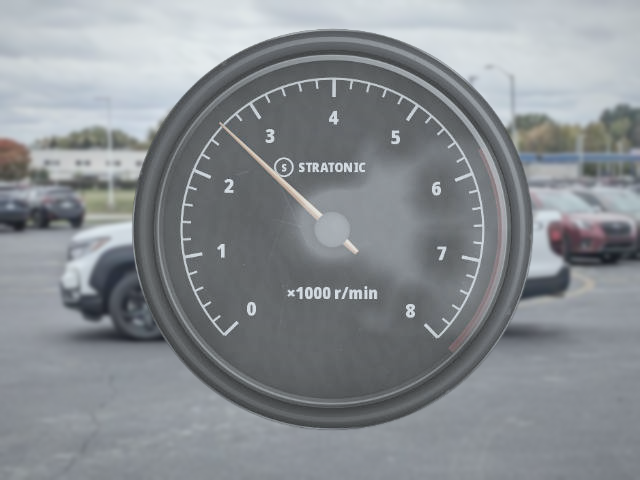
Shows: 2600,rpm
